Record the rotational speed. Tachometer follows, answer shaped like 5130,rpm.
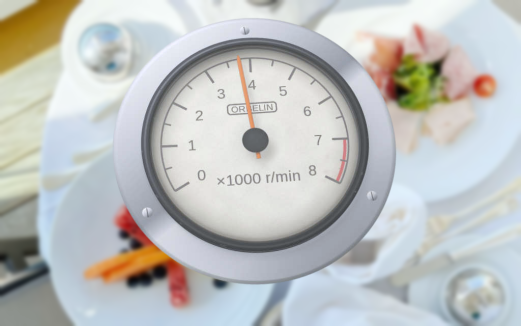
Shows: 3750,rpm
